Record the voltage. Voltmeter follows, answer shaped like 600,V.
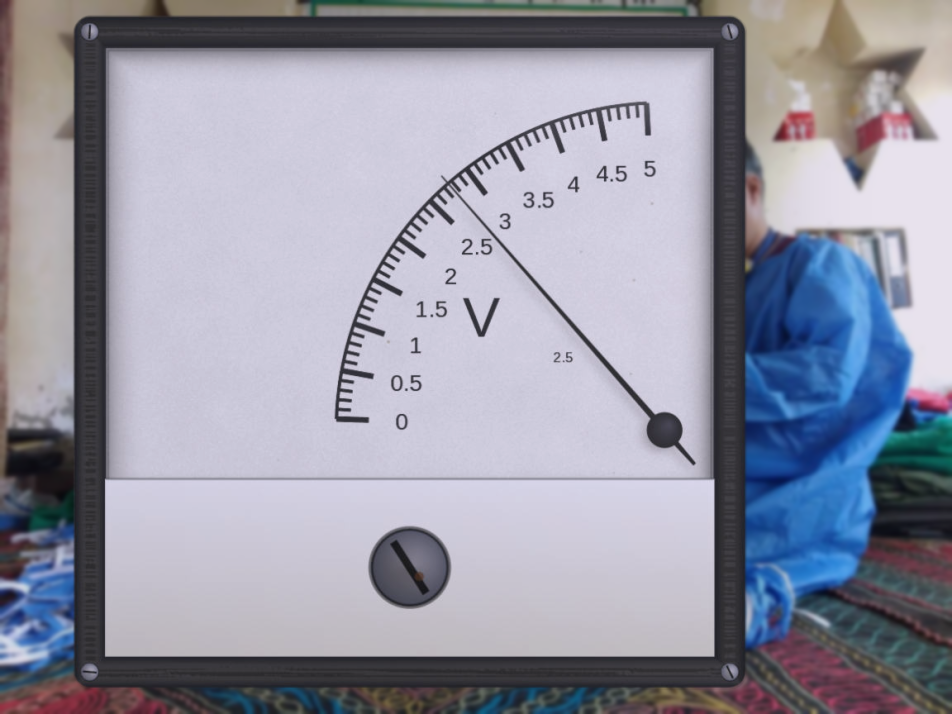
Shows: 2.75,V
